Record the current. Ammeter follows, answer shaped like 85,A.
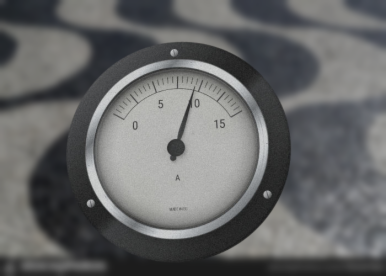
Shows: 9.5,A
